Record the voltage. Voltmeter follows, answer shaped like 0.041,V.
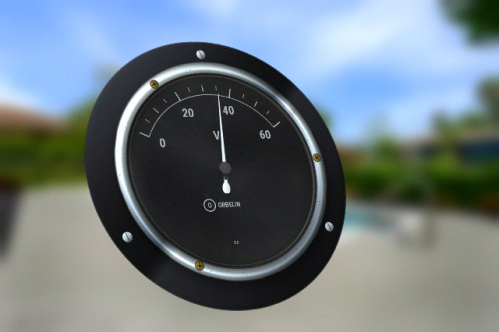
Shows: 35,V
